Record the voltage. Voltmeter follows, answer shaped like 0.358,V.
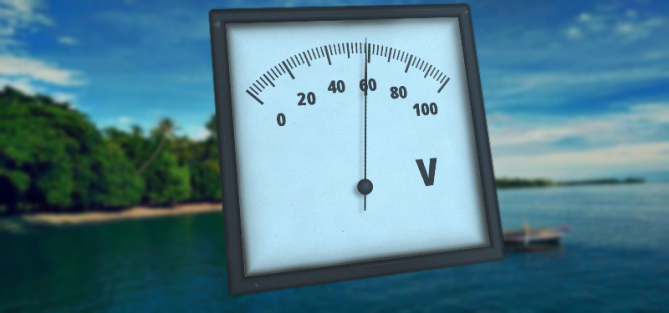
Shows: 58,V
